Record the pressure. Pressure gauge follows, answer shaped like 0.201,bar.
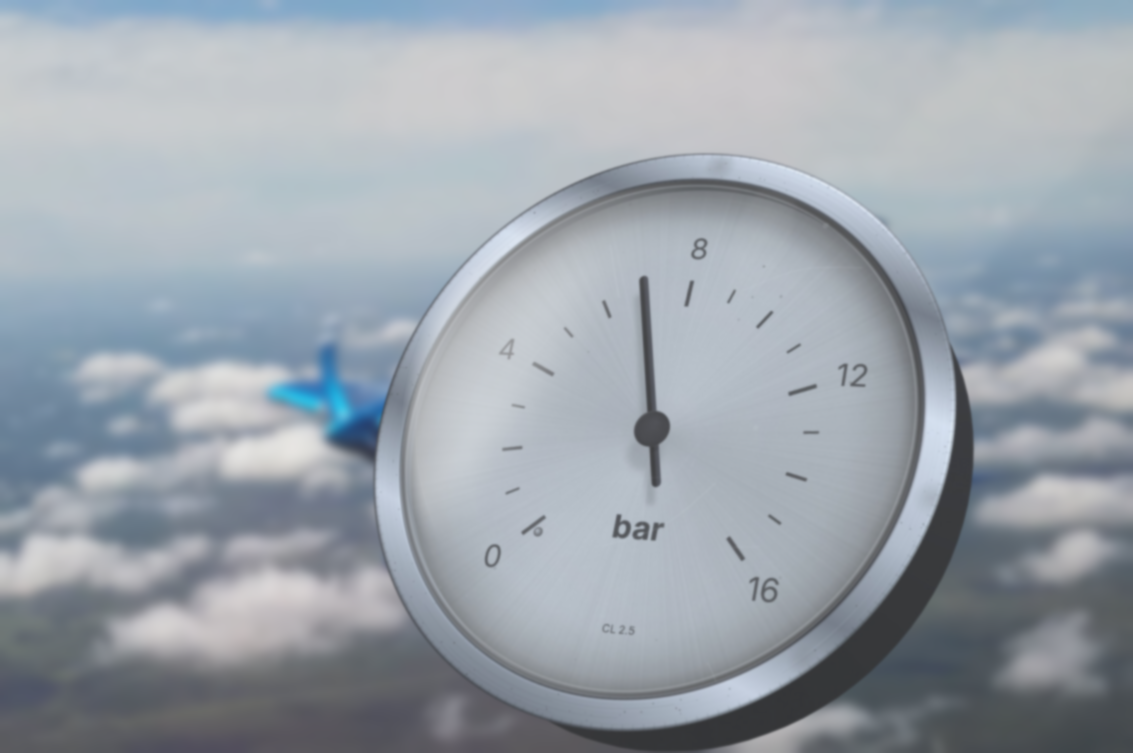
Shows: 7,bar
